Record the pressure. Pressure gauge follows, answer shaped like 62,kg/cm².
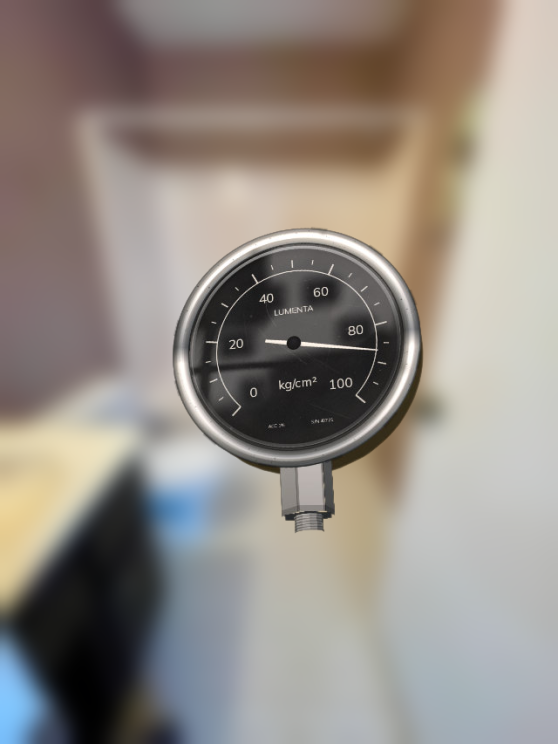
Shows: 87.5,kg/cm²
